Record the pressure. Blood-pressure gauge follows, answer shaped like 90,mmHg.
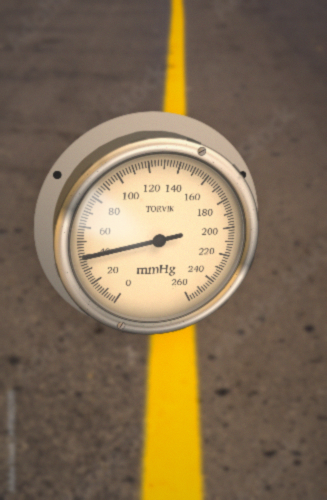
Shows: 40,mmHg
